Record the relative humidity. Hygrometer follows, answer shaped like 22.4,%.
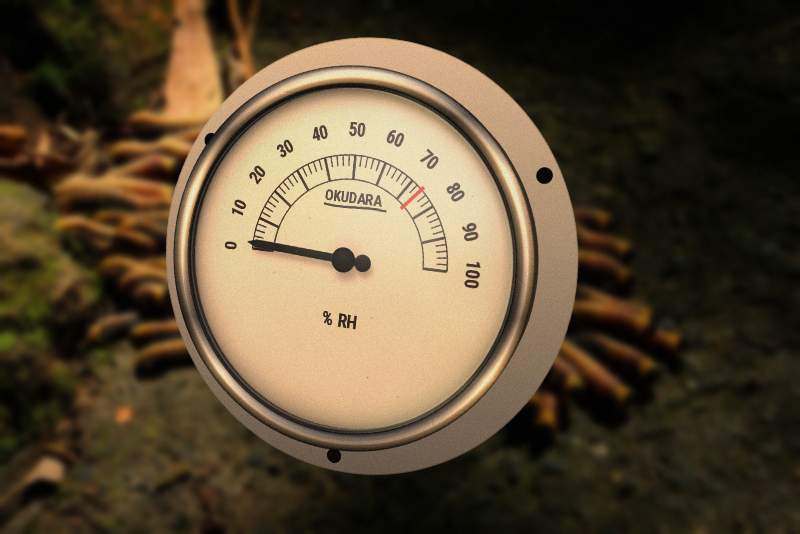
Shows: 2,%
